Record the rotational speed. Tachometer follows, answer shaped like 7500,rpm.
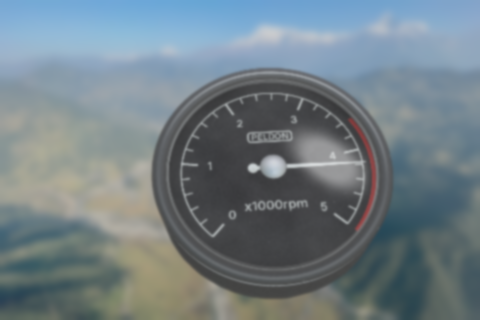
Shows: 4200,rpm
